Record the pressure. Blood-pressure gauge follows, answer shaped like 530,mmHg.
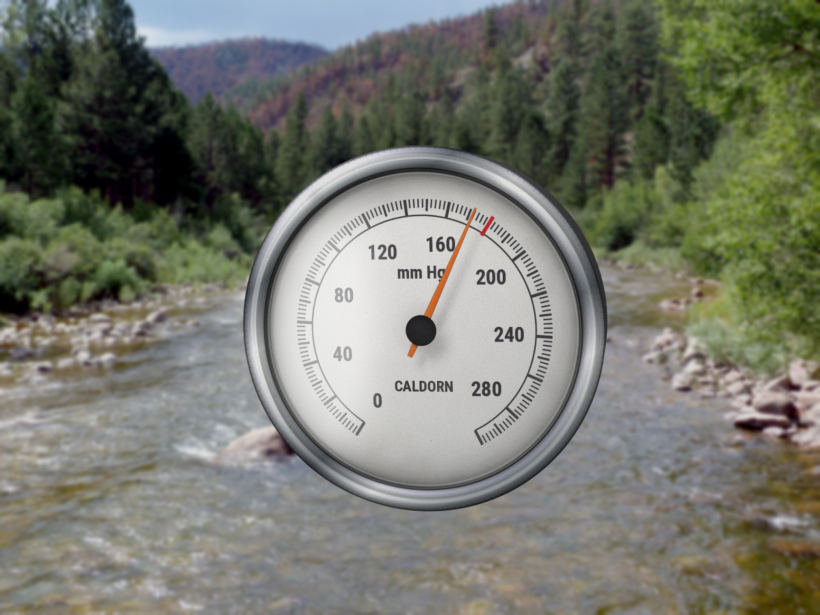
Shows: 172,mmHg
